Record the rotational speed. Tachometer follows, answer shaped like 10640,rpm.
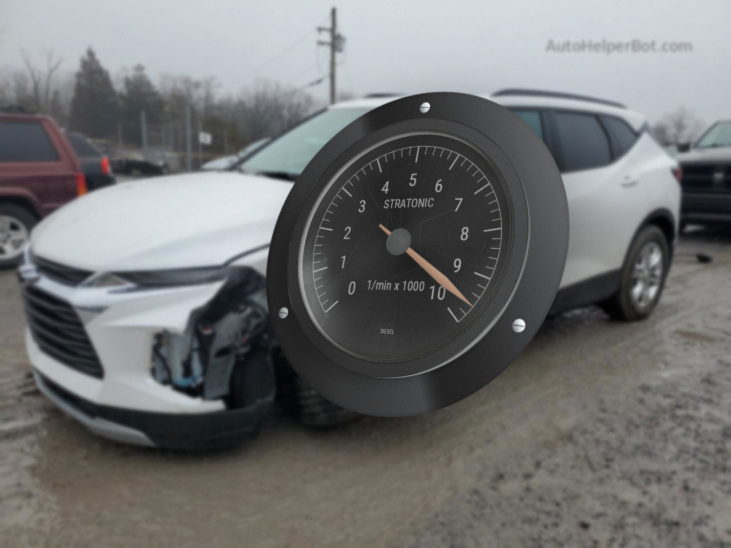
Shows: 9600,rpm
